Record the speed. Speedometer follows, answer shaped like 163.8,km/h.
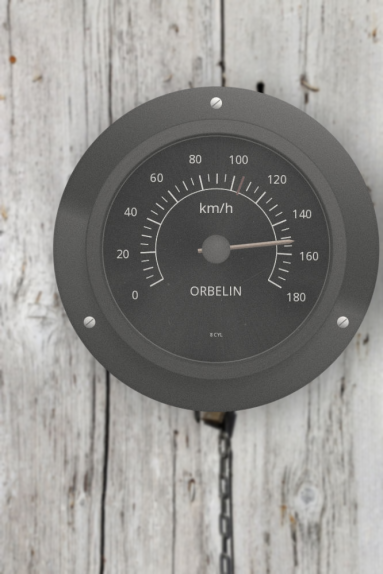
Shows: 152.5,km/h
